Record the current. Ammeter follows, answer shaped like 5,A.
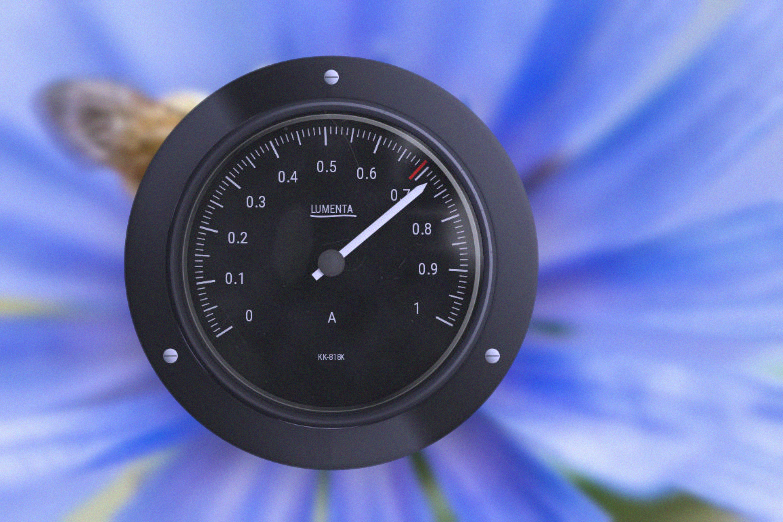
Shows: 0.72,A
